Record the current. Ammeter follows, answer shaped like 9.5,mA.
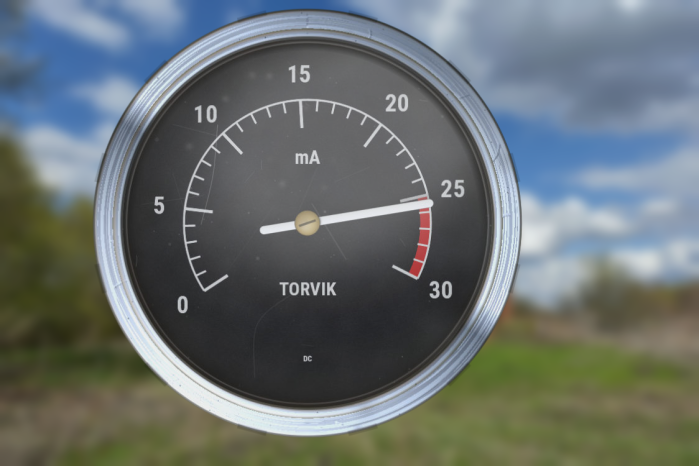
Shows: 25.5,mA
